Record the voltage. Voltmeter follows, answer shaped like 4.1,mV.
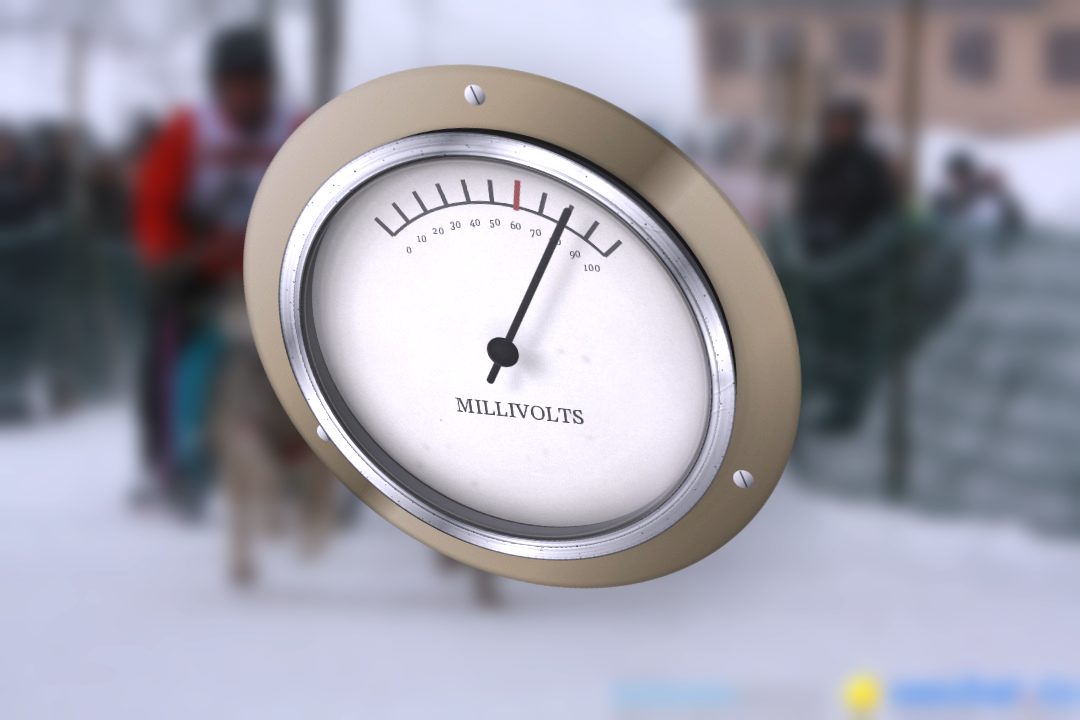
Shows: 80,mV
